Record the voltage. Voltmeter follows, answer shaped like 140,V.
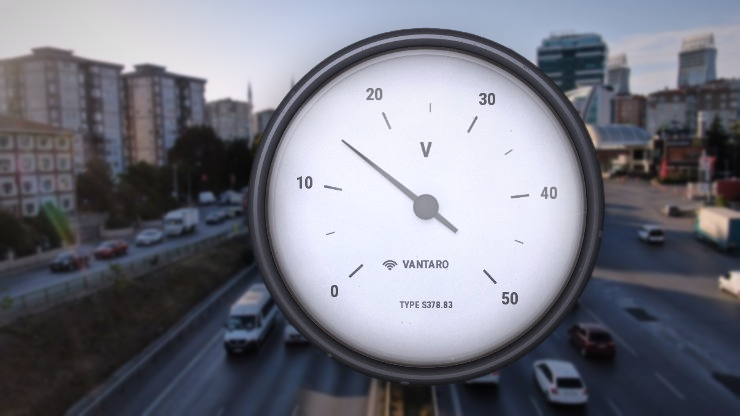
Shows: 15,V
